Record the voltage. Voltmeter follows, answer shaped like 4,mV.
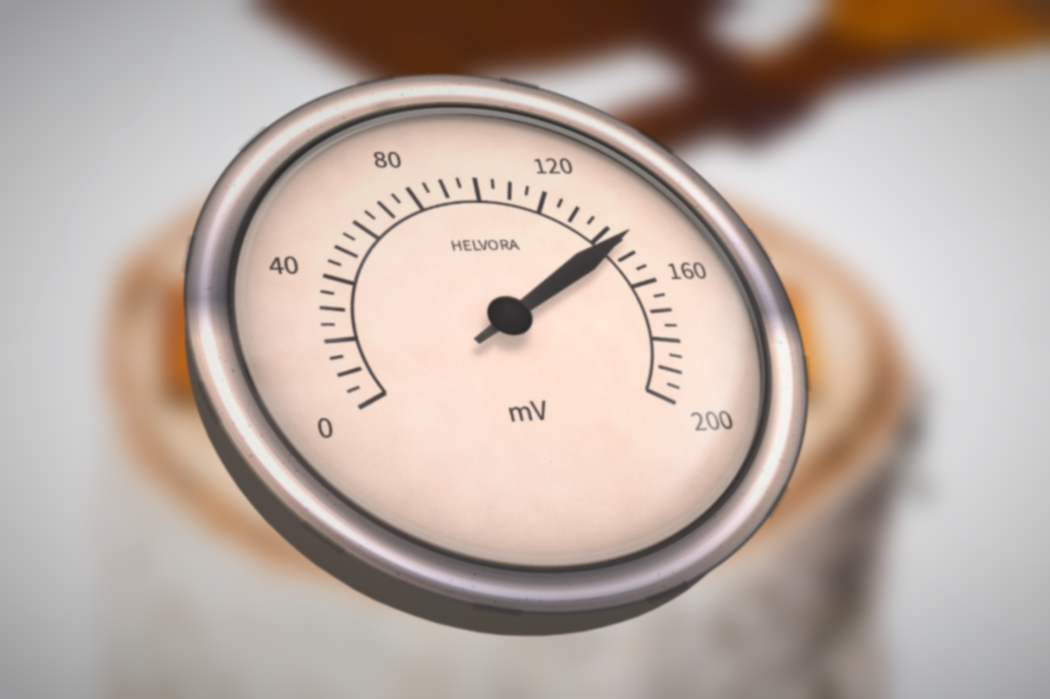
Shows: 145,mV
